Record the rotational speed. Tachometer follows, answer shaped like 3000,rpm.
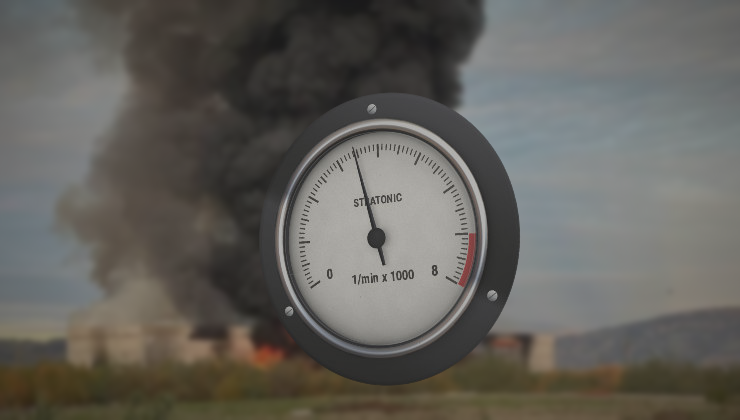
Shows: 3500,rpm
